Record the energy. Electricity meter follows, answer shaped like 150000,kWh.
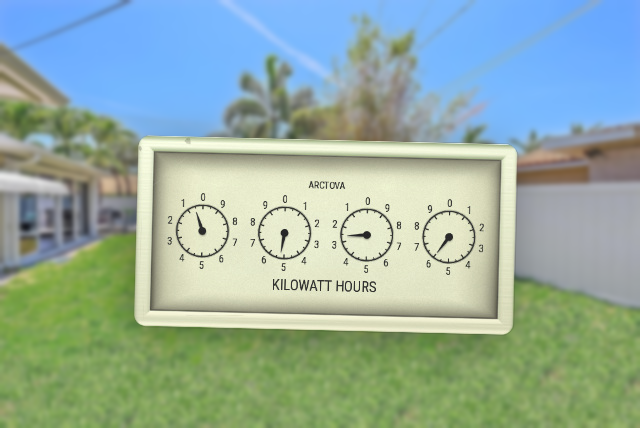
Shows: 526,kWh
